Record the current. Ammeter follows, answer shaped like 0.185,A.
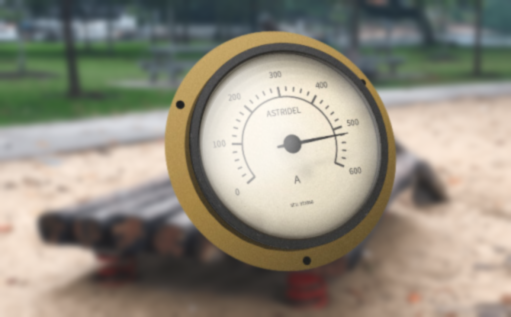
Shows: 520,A
